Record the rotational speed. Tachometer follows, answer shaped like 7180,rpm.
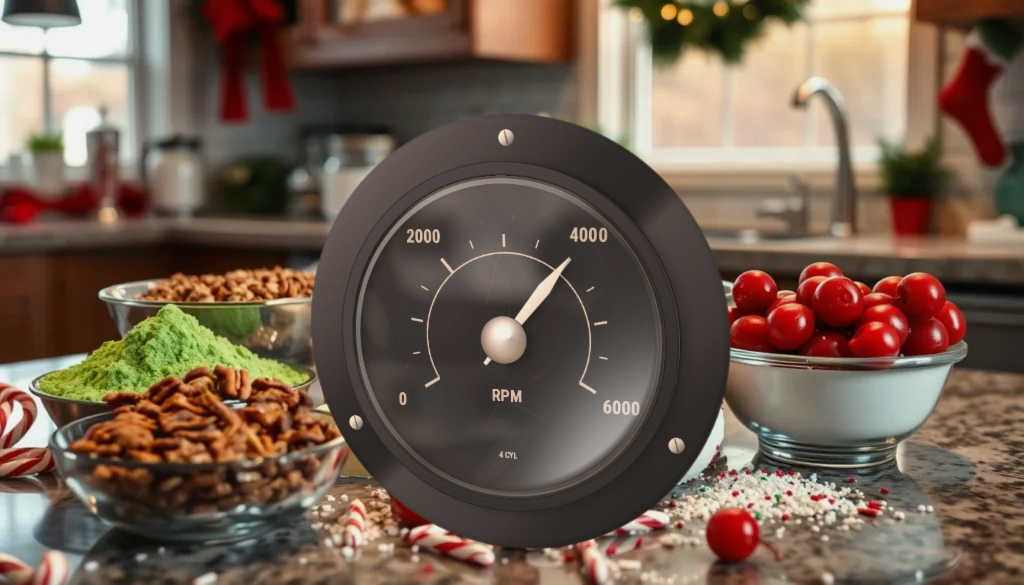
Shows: 4000,rpm
